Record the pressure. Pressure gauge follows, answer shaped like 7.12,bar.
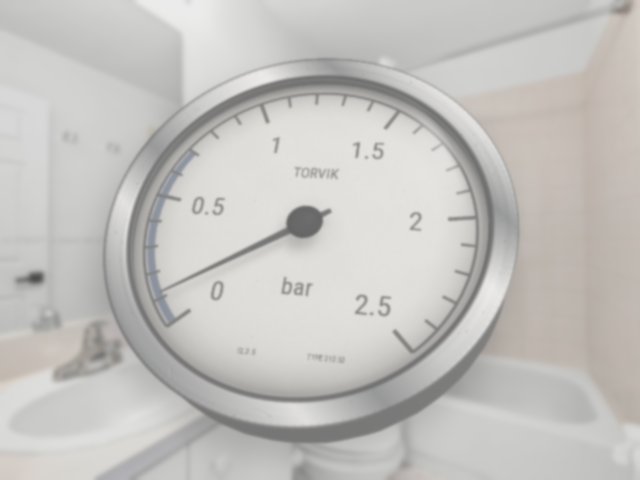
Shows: 0.1,bar
